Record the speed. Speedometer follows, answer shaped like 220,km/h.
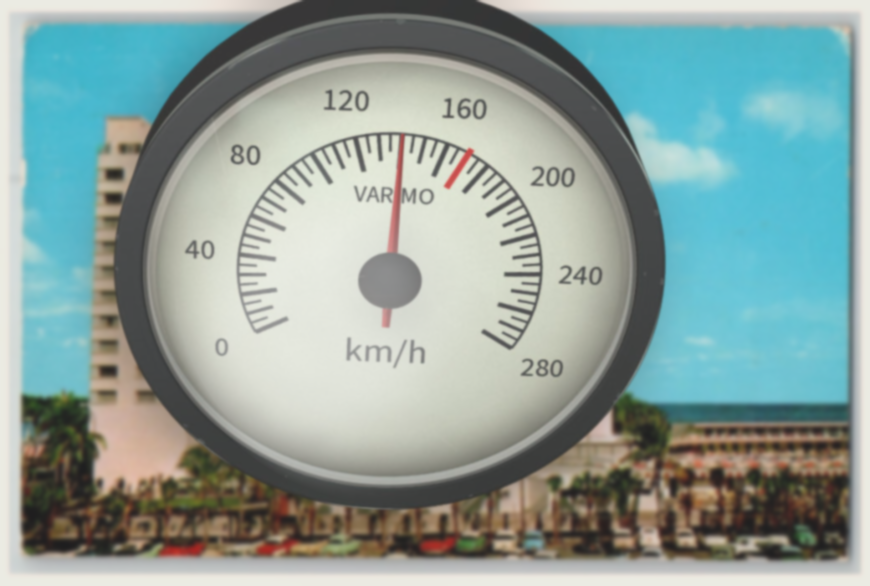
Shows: 140,km/h
